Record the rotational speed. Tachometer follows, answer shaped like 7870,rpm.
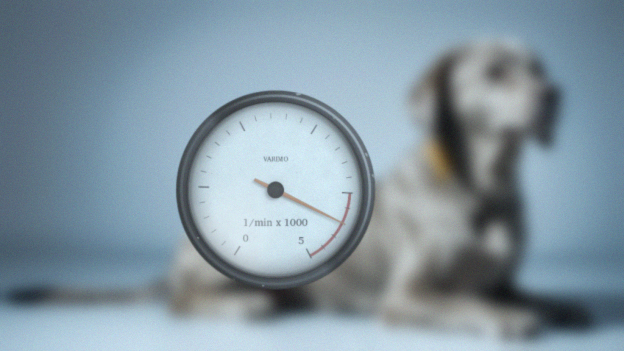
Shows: 4400,rpm
